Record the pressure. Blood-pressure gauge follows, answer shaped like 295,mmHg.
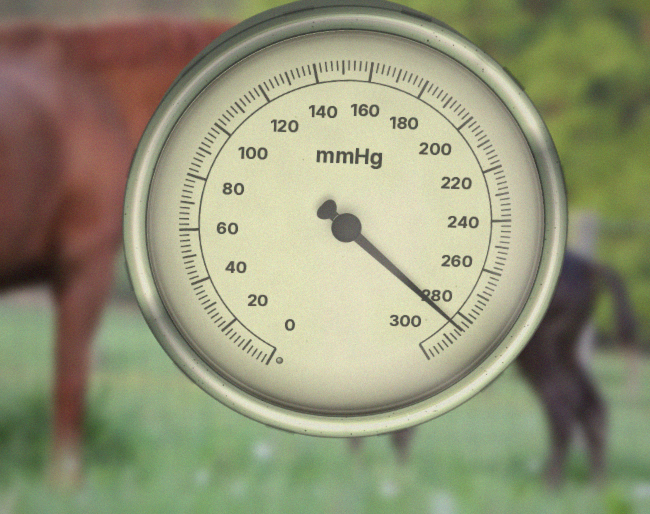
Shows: 284,mmHg
